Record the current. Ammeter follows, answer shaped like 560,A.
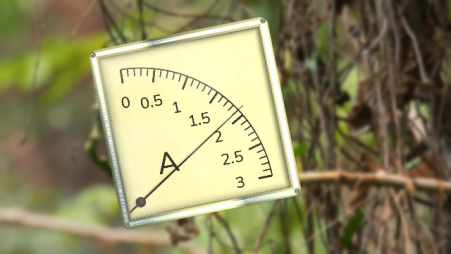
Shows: 1.9,A
